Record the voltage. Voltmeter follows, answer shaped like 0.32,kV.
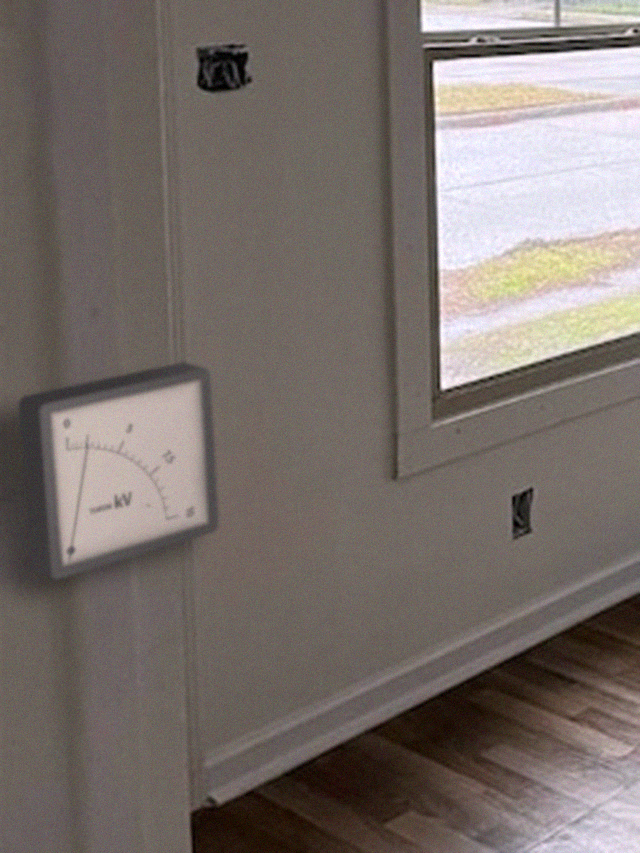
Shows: 2.5,kV
